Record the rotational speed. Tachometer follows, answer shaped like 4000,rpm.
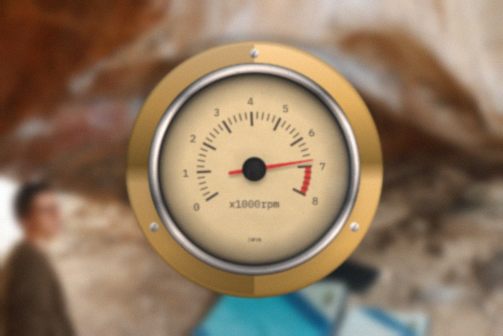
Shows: 6800,rpm
